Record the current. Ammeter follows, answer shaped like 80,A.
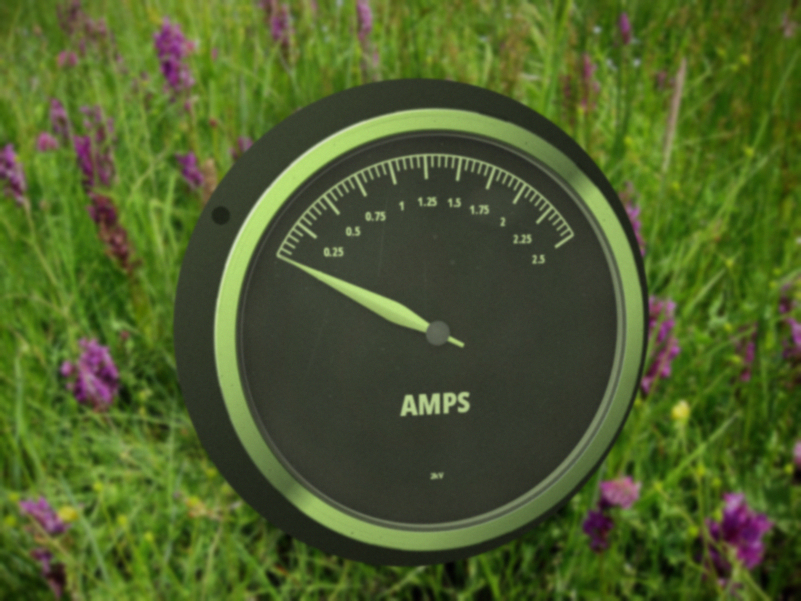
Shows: 0,A
